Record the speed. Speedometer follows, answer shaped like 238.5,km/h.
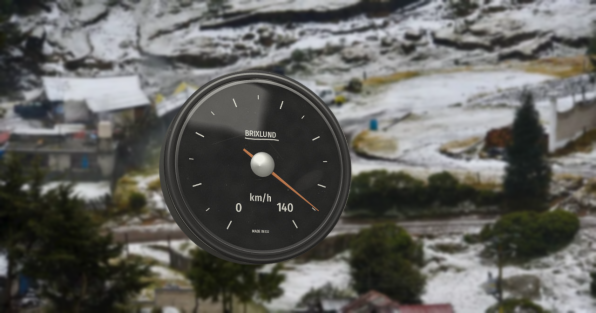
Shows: 130,km/h
